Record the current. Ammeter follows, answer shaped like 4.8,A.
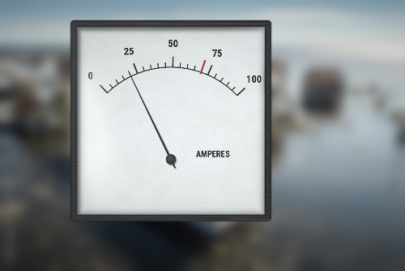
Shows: 20,A
